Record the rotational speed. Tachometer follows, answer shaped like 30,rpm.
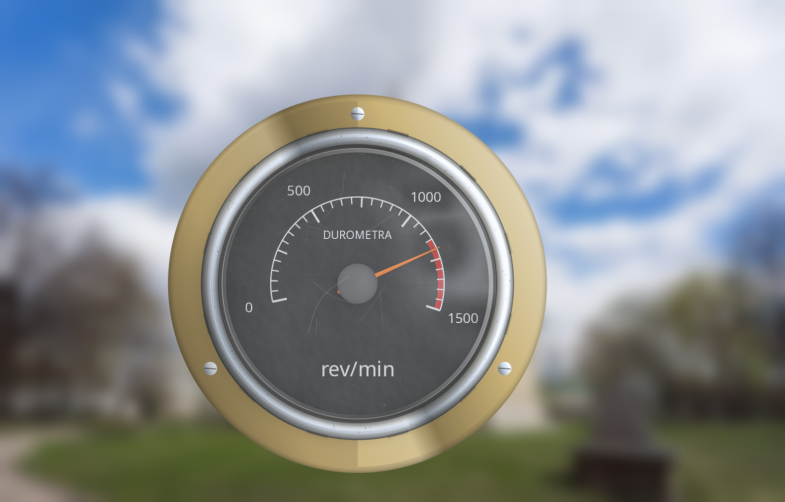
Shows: 1200,rpm
